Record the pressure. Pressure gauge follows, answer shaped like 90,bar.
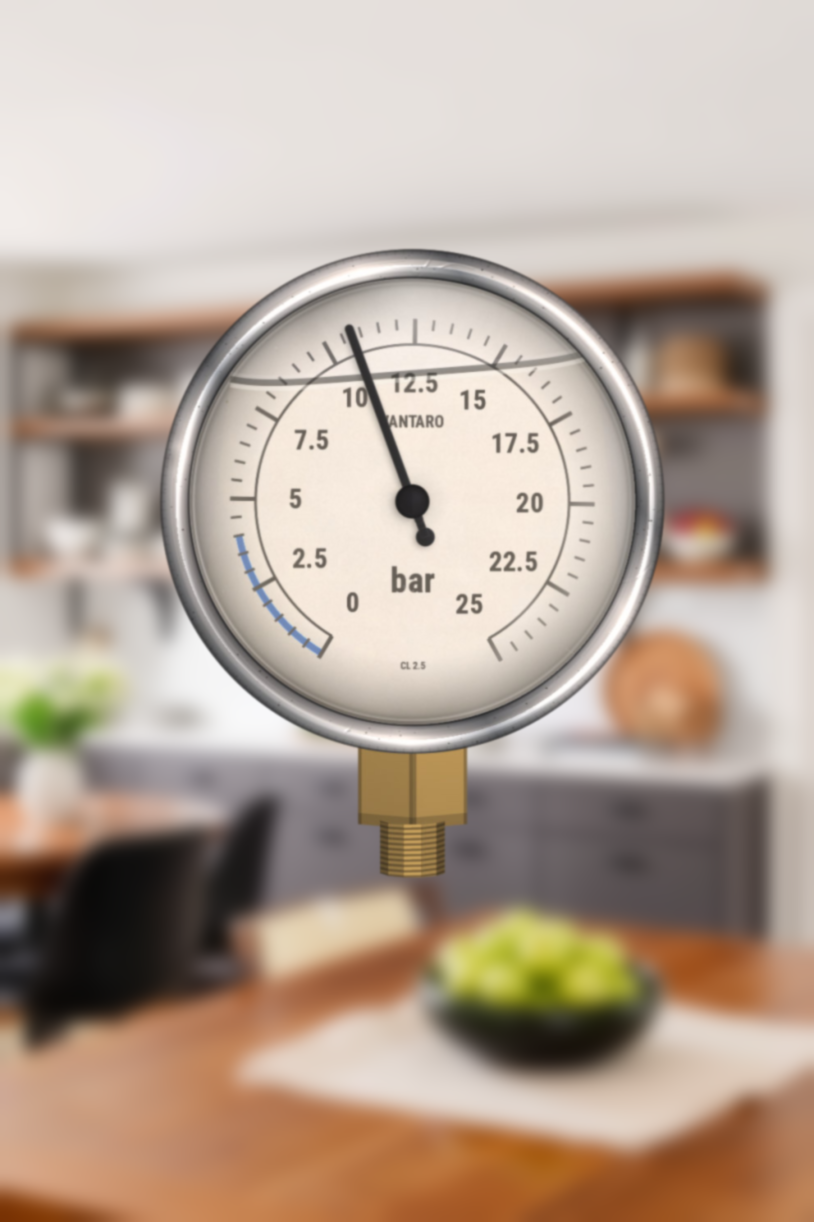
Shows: 10.75,bar
